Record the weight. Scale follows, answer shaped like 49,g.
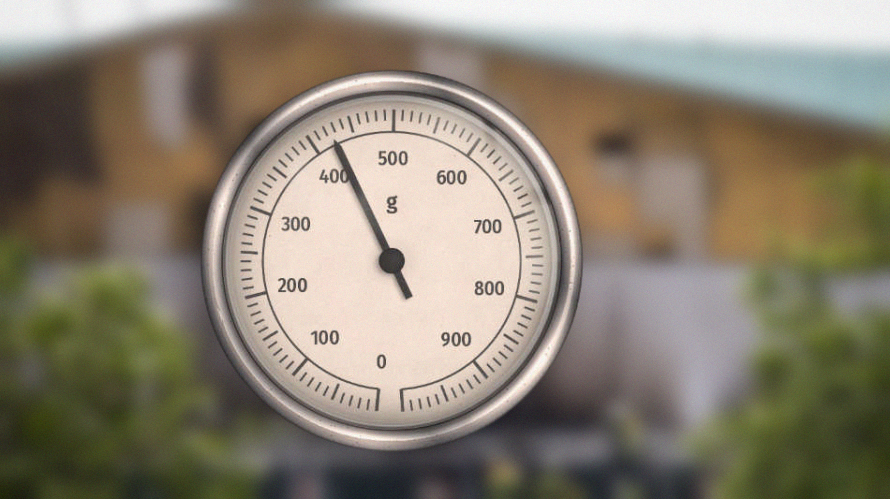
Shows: 425,g
